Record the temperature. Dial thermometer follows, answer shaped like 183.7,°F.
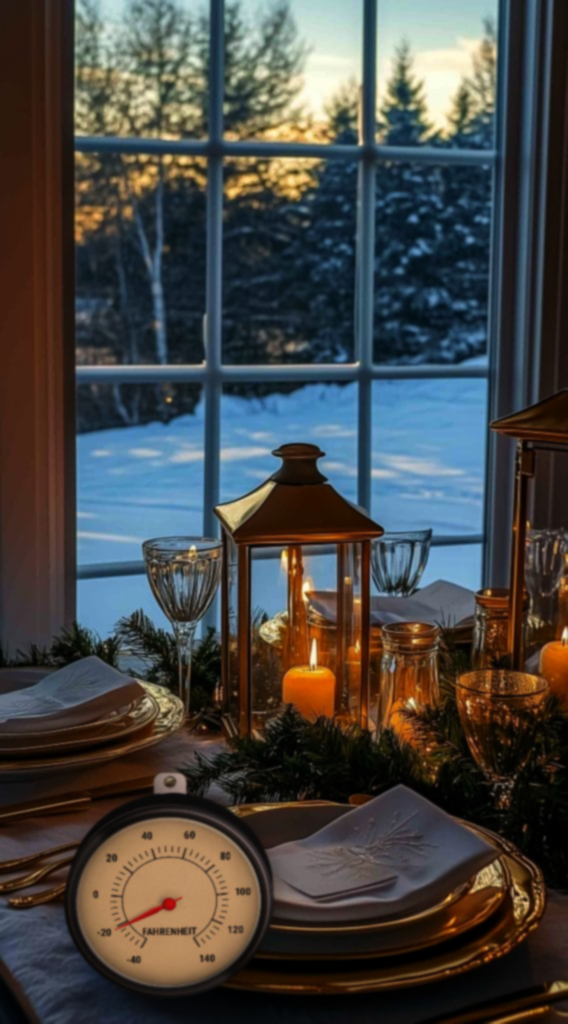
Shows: -20,°F
